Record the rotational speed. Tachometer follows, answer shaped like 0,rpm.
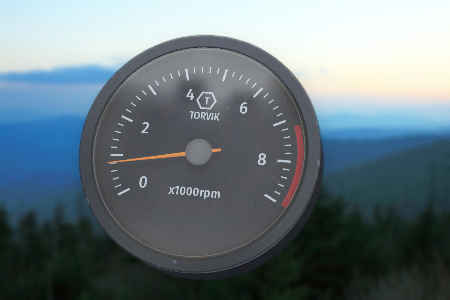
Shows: 800,rpm
